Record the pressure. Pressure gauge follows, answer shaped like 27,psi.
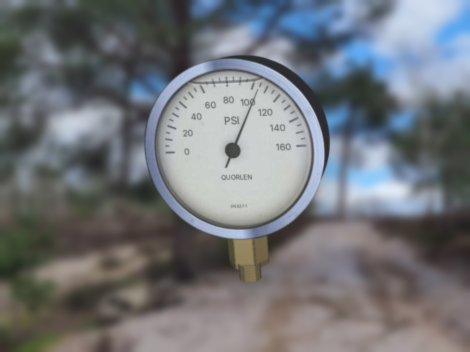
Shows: 105,psi
